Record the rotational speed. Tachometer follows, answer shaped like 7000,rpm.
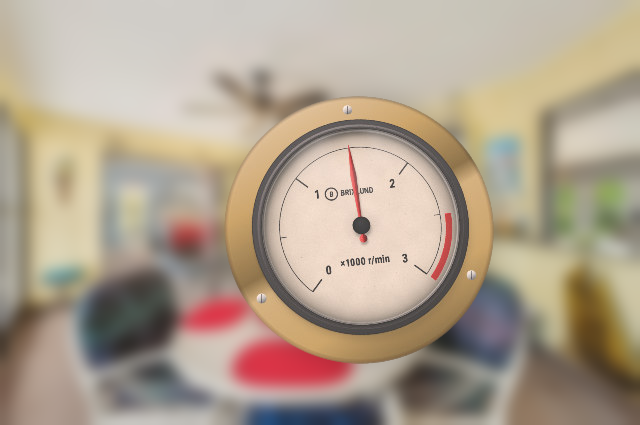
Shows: 1500,rpm
